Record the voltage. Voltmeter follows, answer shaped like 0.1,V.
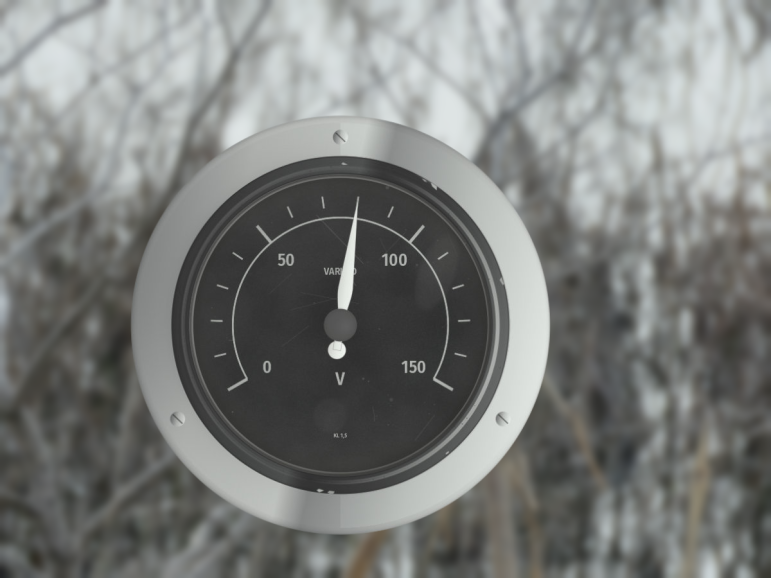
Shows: 80,V
